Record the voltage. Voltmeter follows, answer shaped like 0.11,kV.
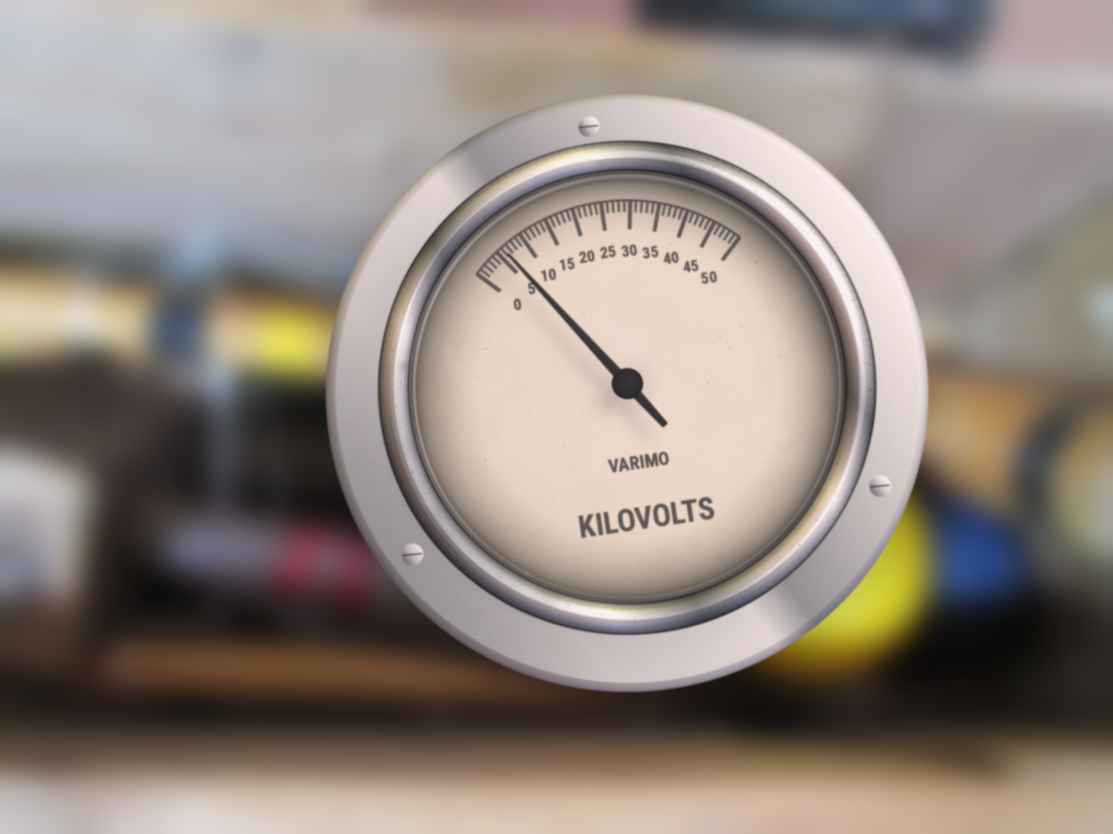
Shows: 6,kV
